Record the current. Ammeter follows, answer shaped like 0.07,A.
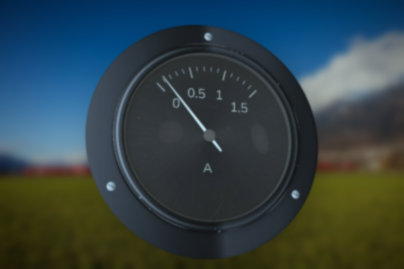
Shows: 0.1,A
